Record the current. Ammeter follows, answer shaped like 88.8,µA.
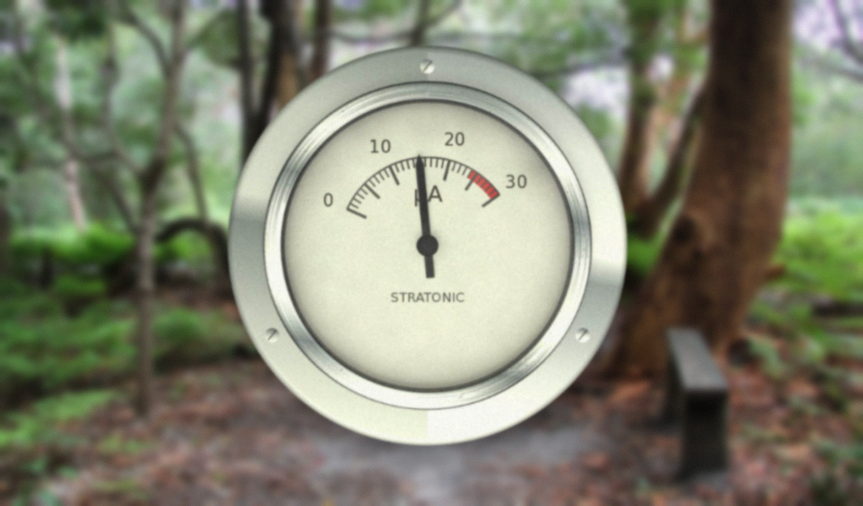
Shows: 15,µA
